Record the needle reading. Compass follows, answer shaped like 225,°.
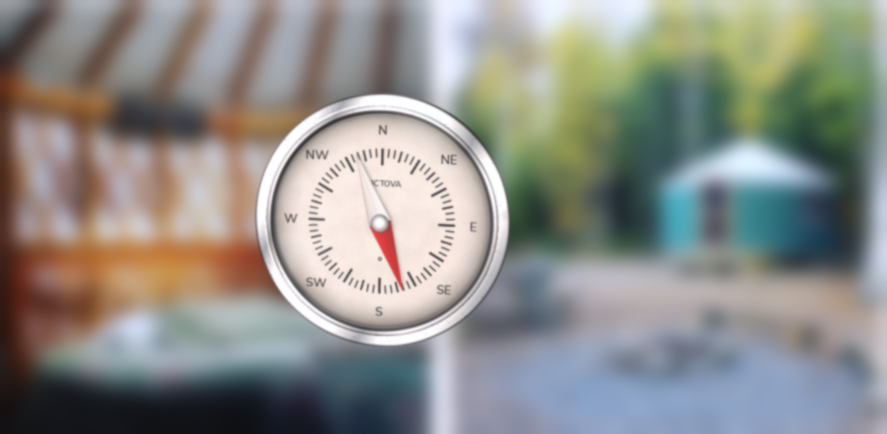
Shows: 160,°
